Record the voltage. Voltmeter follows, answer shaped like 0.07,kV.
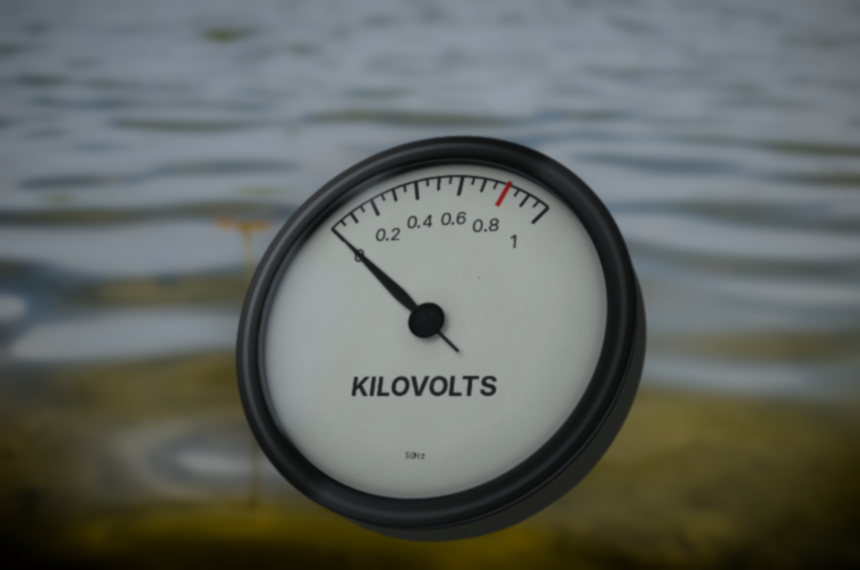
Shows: 0,kV
